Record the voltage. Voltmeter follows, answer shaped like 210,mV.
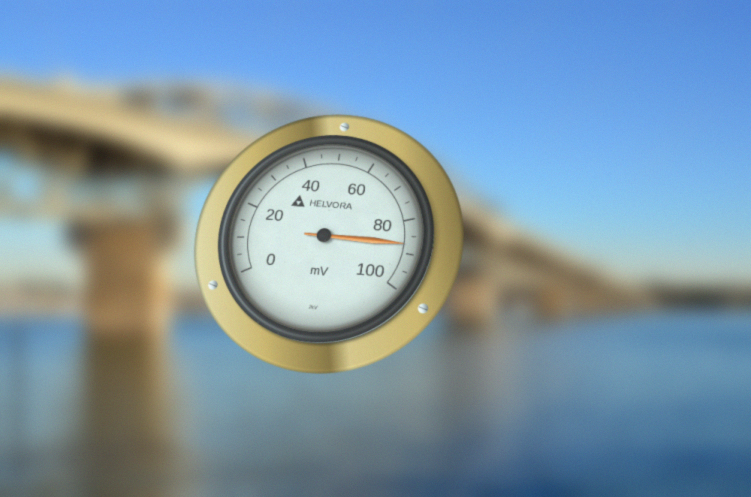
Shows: 87.5,mV
